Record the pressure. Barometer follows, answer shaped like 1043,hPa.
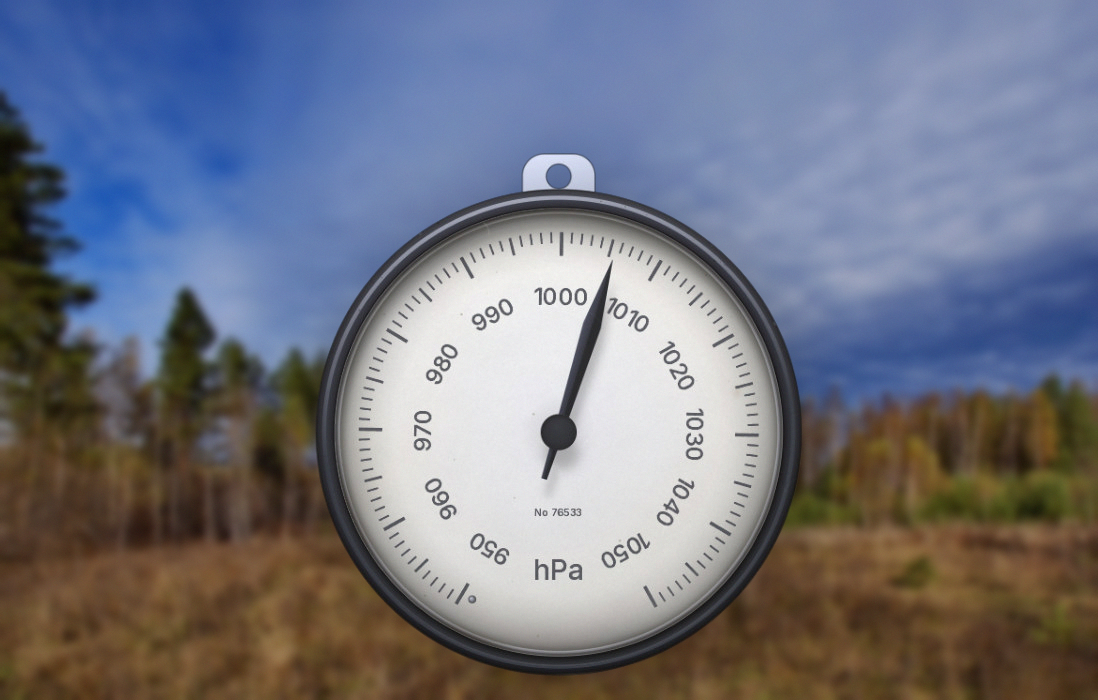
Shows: 1005.5,hPa
